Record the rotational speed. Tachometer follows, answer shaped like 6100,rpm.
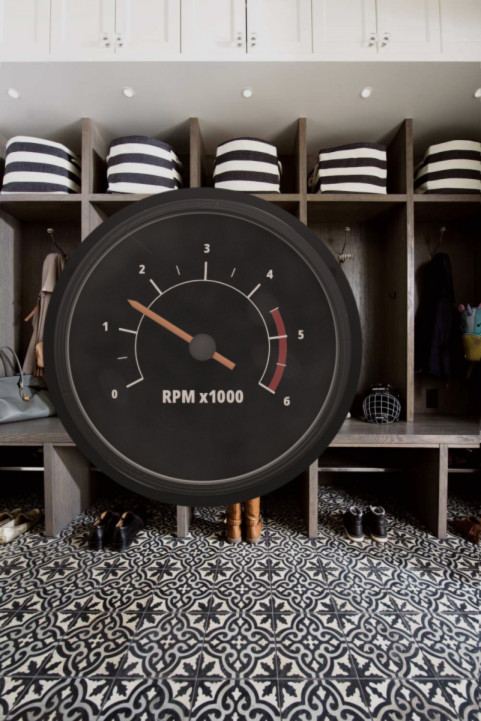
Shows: 1500,rpm
